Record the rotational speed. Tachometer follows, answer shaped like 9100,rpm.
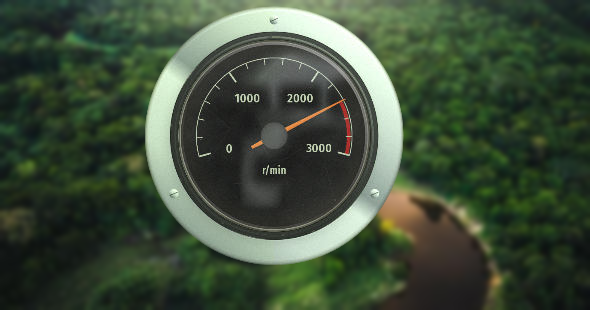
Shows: 2400,rpm
